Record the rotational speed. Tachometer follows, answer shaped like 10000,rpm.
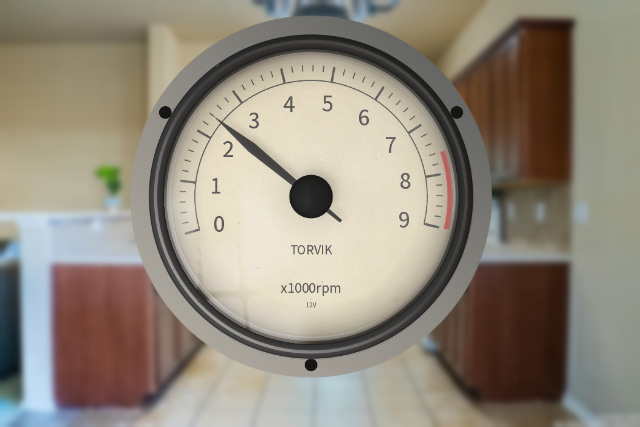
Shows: 2400,rpm
